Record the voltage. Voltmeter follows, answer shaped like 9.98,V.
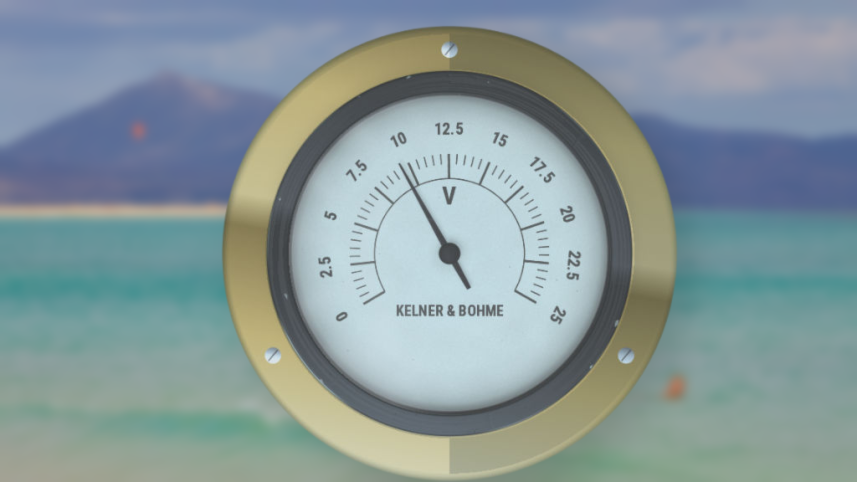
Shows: 9.5,V
